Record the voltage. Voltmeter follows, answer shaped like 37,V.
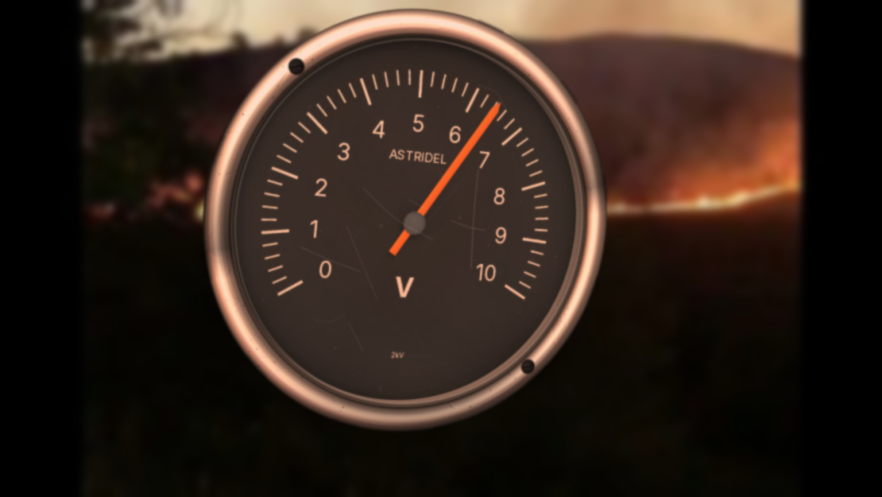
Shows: 6.4,V
